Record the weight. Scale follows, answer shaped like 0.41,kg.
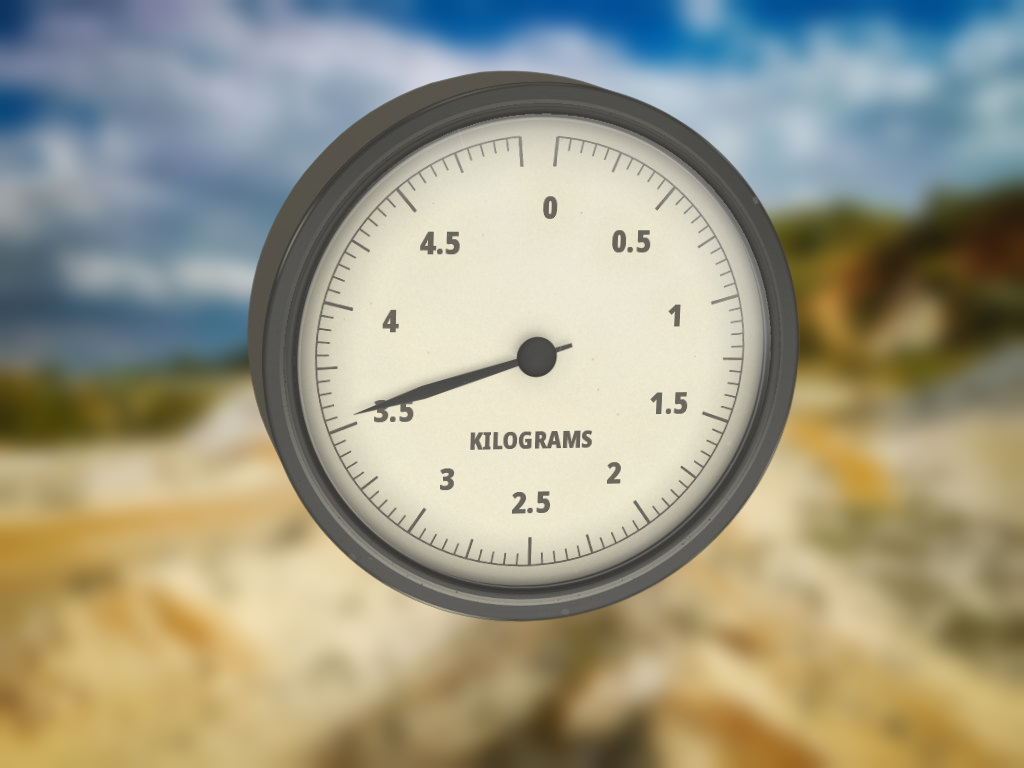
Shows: 3.55,kg
